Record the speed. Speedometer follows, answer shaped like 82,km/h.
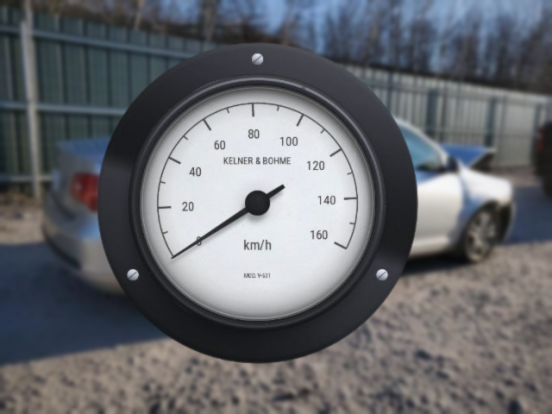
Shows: 0,km/h
